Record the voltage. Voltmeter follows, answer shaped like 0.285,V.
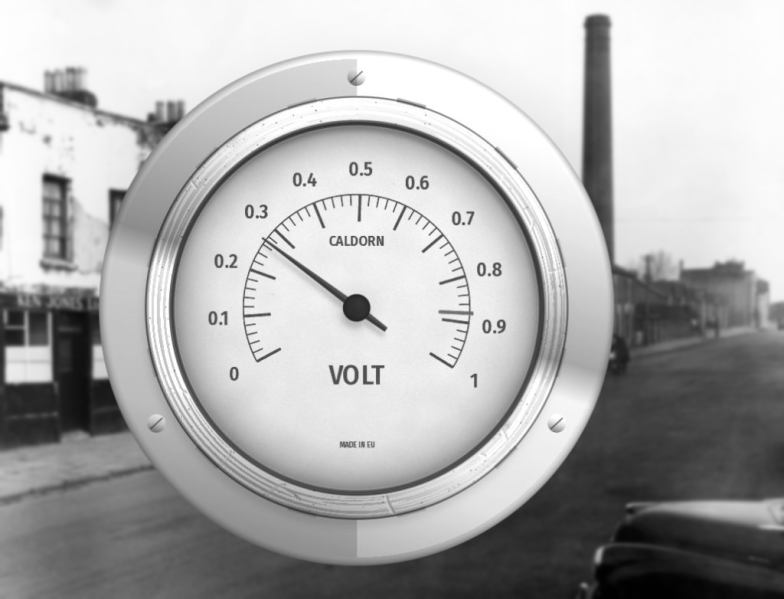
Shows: 0.27,V
